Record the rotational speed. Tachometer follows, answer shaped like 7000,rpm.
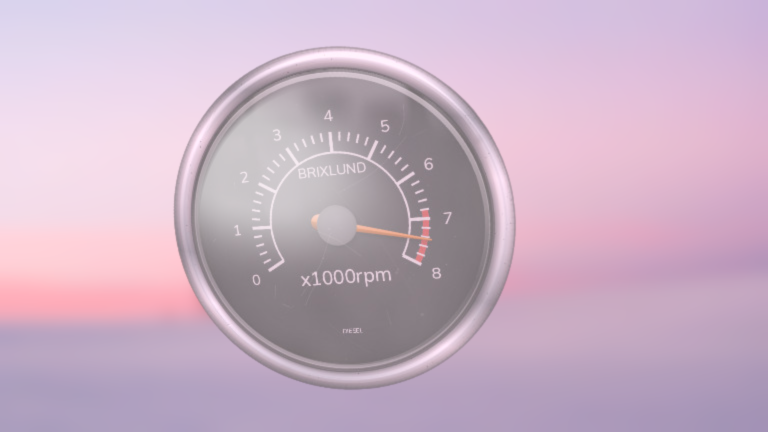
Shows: 7400,rpm
